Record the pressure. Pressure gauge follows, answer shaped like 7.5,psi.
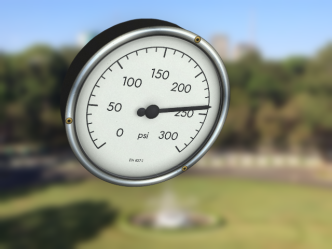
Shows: 240,psi
